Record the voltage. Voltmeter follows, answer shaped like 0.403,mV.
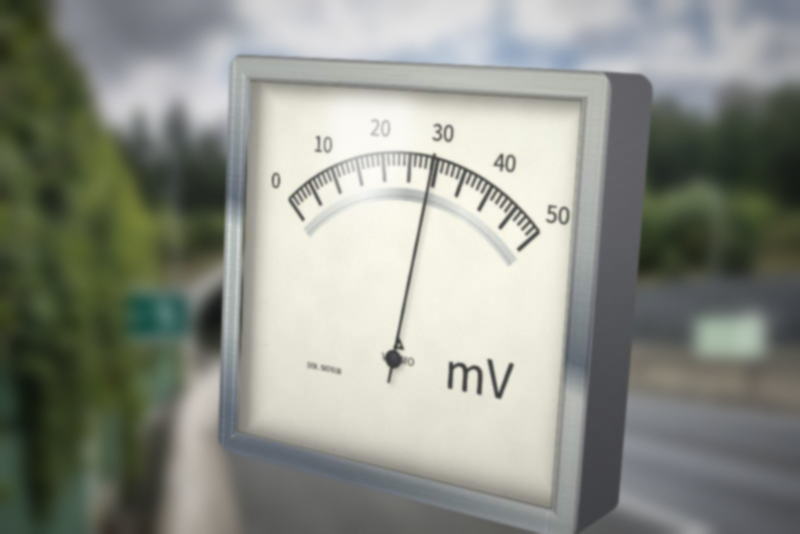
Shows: 30,mV
